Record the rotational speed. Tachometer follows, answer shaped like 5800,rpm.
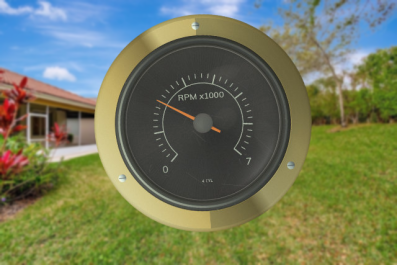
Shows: 2000,rpm
